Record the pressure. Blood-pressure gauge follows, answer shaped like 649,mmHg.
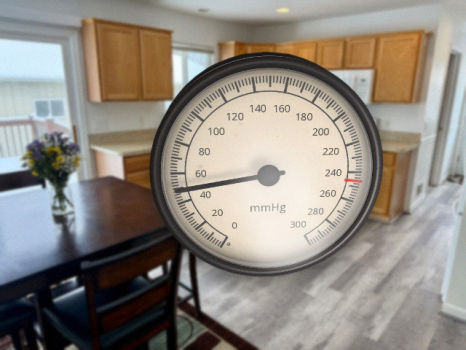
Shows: 50,mmHg
